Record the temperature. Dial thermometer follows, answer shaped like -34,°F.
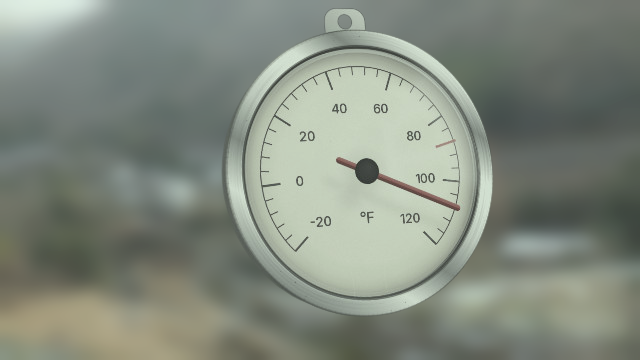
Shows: 108,°F
